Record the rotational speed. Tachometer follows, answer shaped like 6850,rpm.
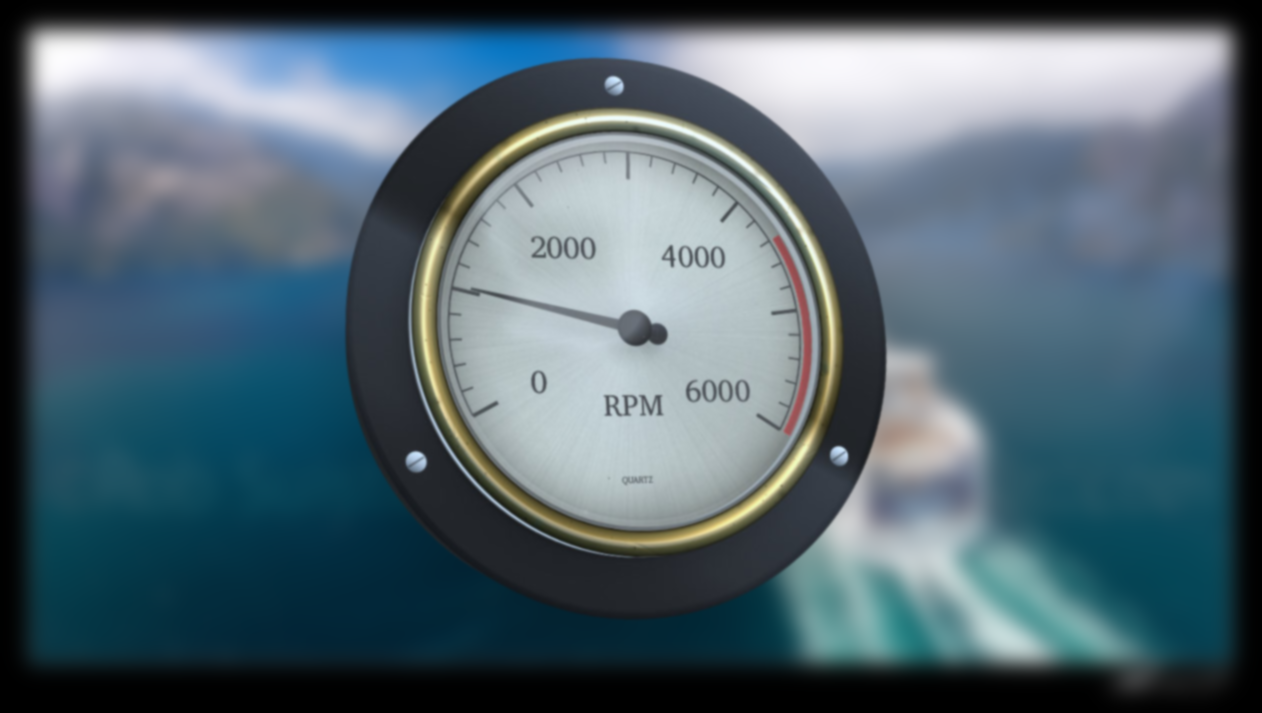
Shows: 1000,rpm
